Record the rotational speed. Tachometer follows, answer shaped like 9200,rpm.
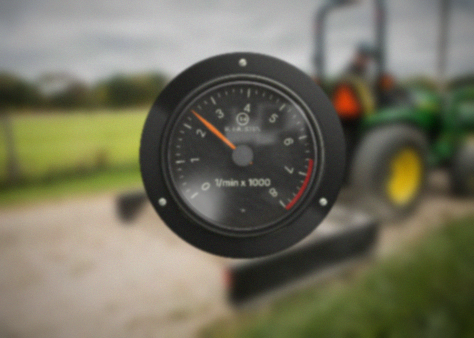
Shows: 2400,rpm
